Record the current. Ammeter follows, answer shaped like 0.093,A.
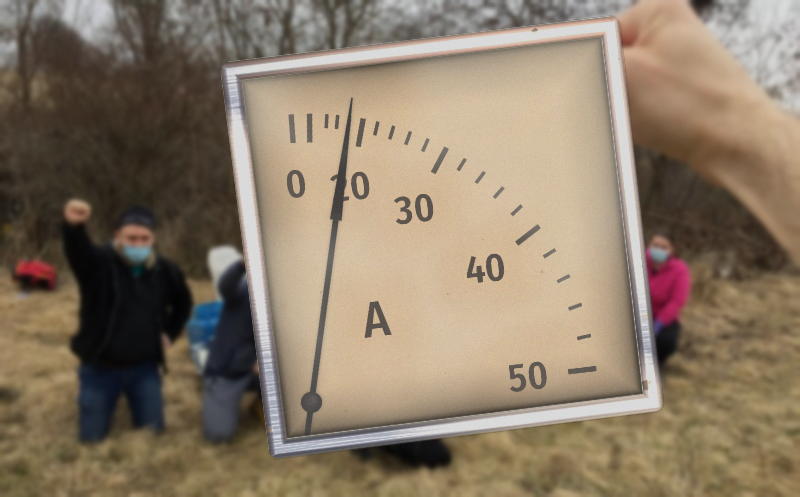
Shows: 18,A
